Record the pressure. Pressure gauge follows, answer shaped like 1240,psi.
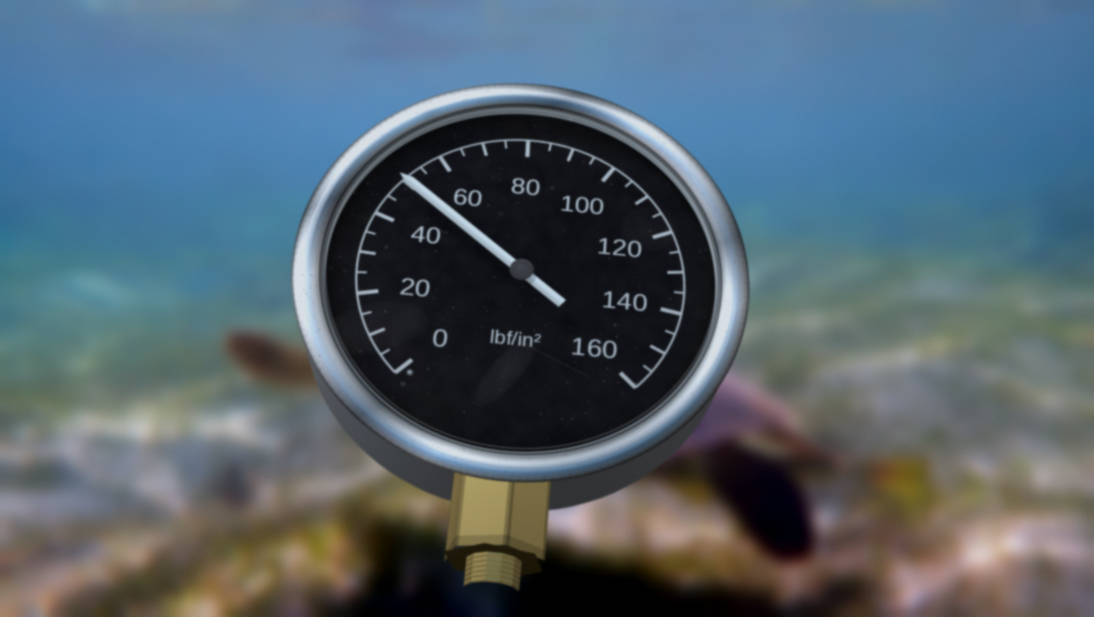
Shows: 50,psi
